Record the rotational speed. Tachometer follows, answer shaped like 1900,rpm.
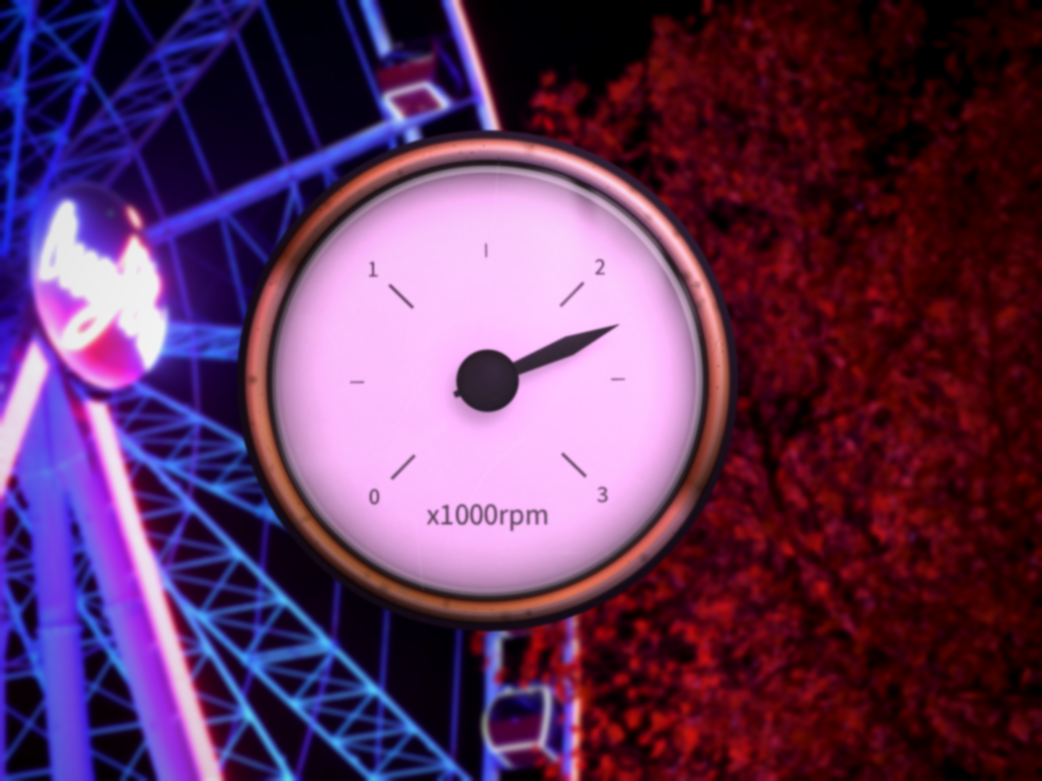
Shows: 2250,rpm
